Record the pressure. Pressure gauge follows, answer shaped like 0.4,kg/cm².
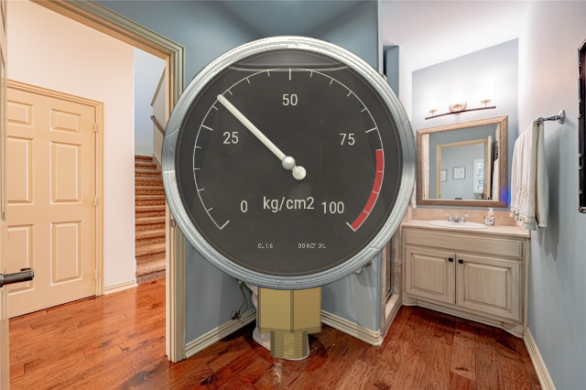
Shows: 32.5,kg/cm²
